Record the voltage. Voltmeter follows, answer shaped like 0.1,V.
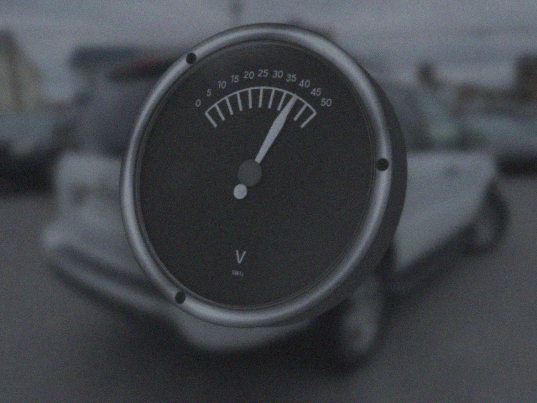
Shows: 40,V
